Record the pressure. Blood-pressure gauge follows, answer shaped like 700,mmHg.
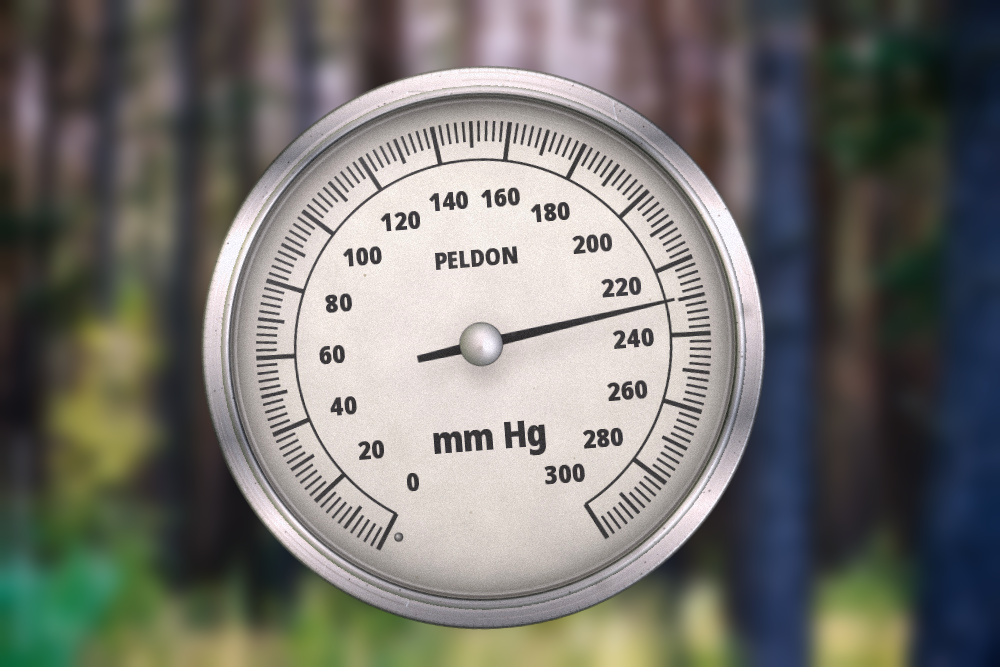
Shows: 230,mmHg
